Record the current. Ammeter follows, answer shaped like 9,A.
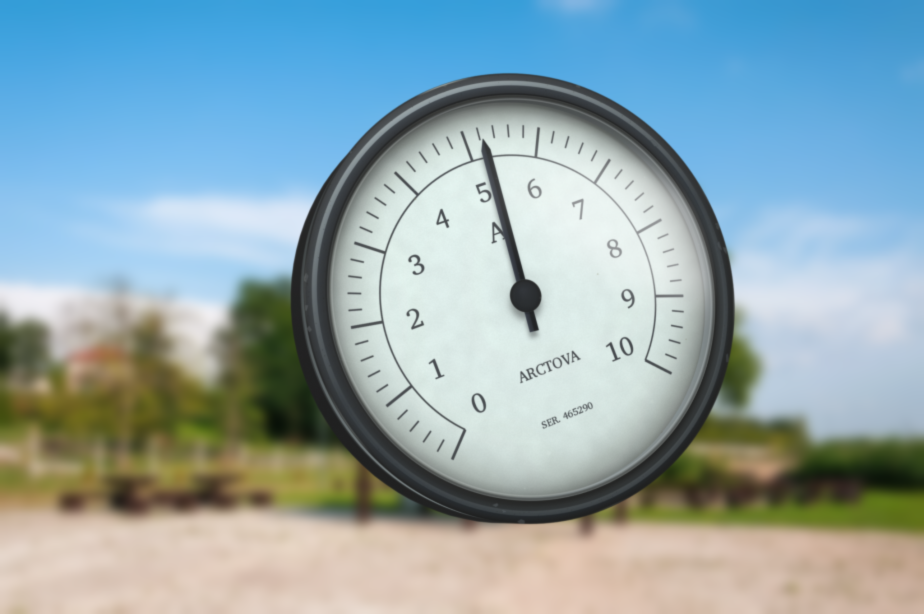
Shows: 5.2,A
